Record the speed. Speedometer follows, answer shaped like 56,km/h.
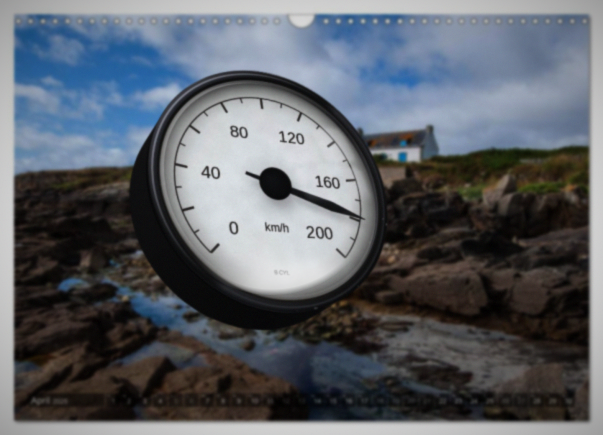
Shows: 180,km/h
